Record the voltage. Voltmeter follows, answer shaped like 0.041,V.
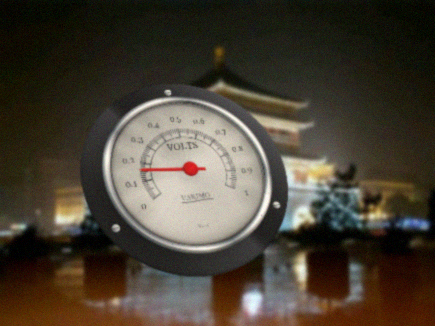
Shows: 0.15,V
